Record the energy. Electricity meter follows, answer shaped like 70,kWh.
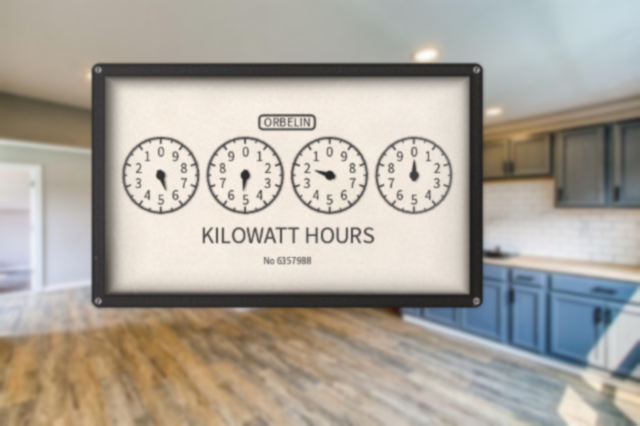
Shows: 5520,kWh
